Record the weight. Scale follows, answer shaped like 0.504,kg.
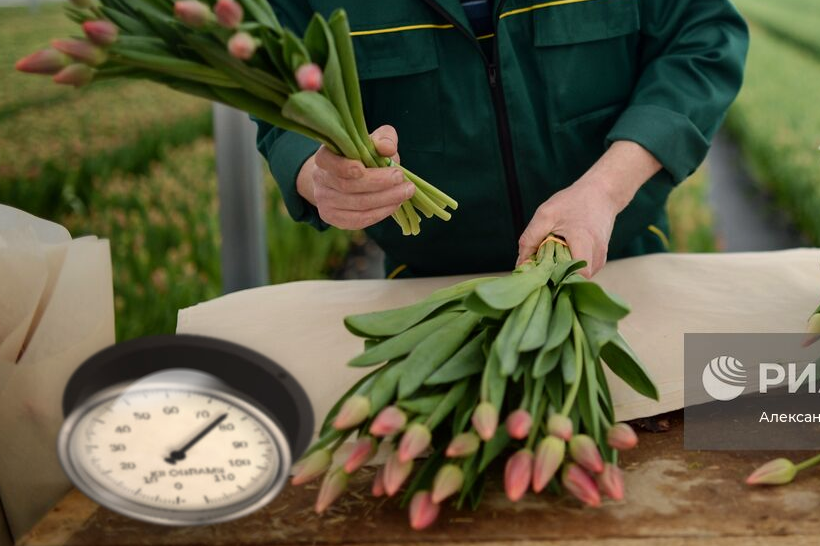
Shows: 75,kg
